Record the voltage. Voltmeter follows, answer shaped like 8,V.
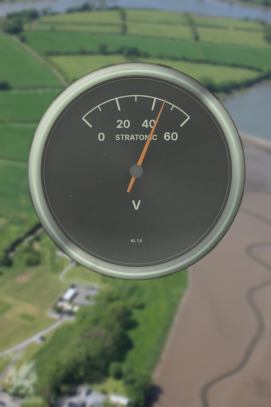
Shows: 45,V
